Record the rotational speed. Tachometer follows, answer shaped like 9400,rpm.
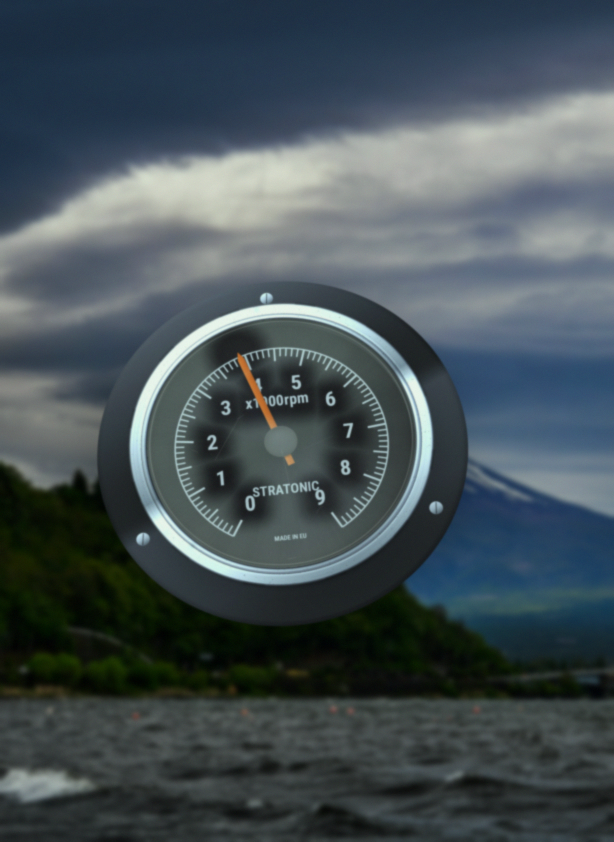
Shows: 3900,rpm
